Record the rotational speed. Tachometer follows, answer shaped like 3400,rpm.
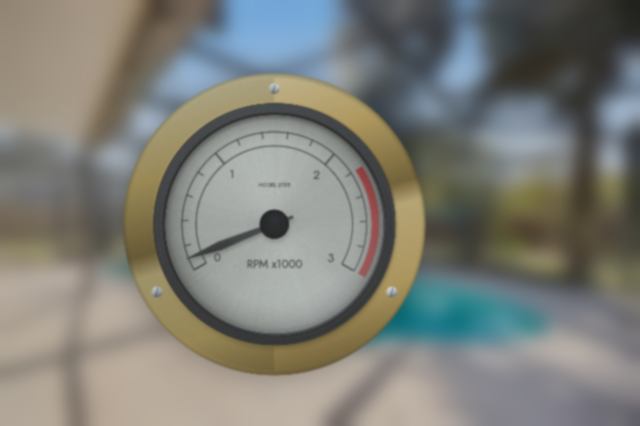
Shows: 100,rpm
